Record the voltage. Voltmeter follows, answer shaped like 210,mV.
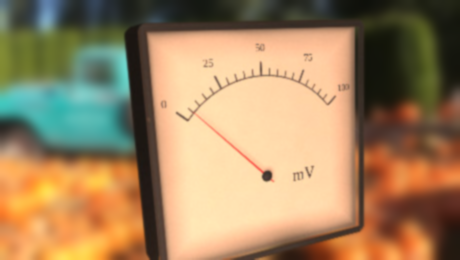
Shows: 5,mV
